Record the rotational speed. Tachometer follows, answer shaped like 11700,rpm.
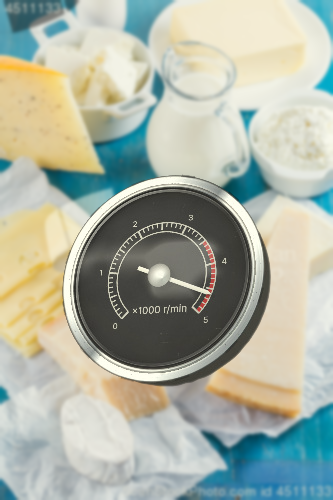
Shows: 4600,rpm
